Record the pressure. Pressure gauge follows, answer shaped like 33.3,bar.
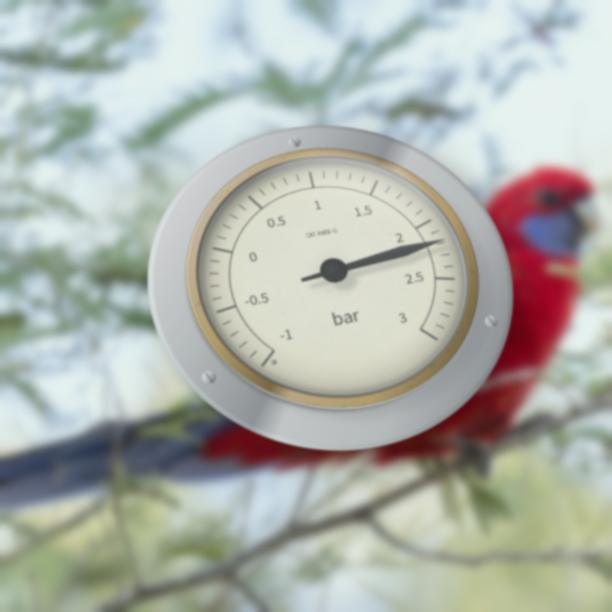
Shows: 2.2,bar
